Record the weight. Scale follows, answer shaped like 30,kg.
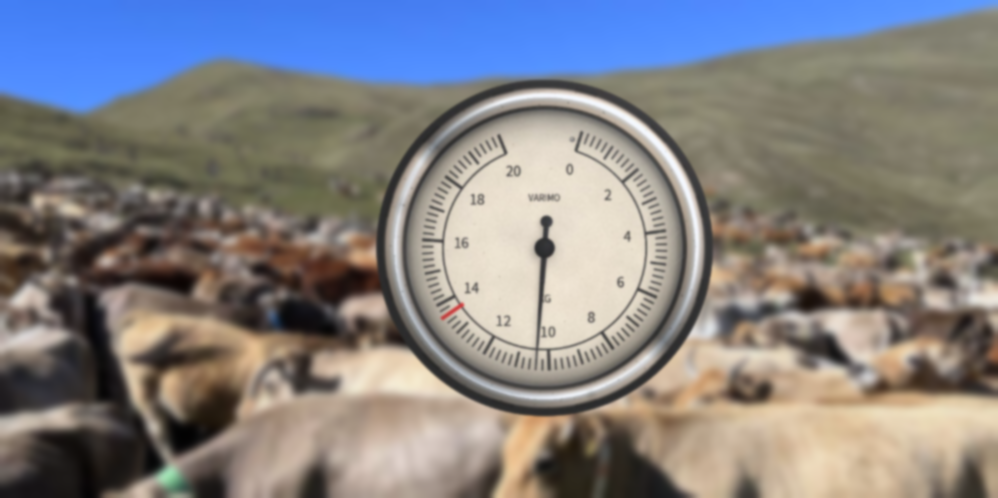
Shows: 10.4,kg
